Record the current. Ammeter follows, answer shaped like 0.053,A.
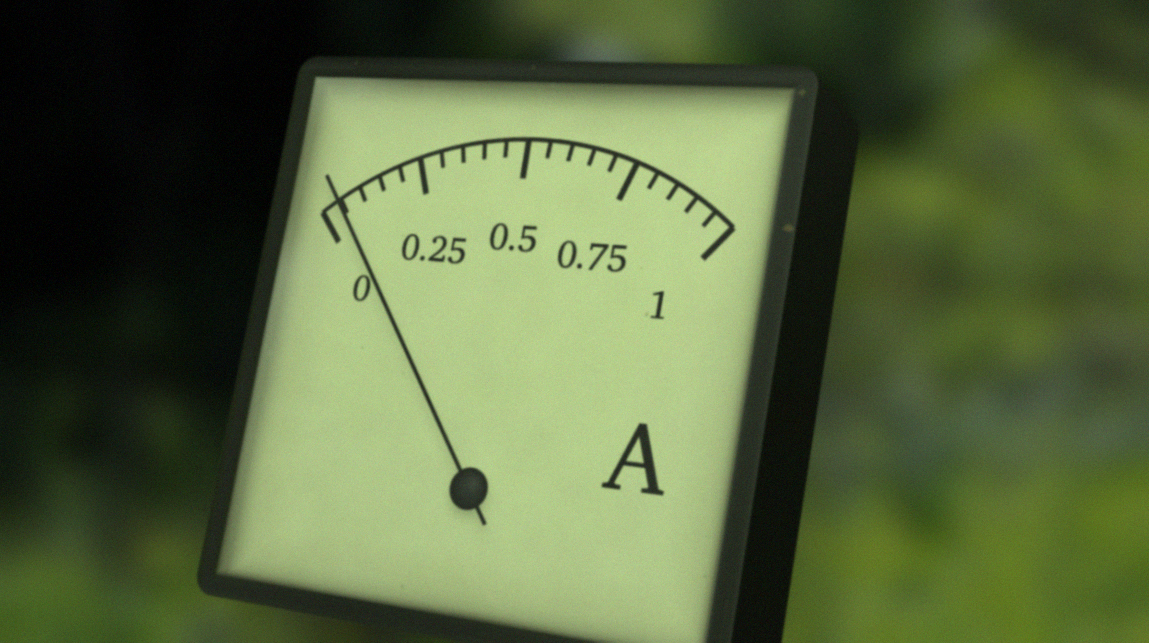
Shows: 0.05,A
